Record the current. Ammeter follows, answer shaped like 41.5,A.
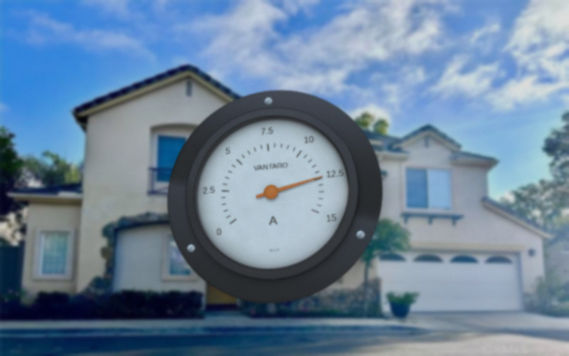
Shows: 12.5,A
